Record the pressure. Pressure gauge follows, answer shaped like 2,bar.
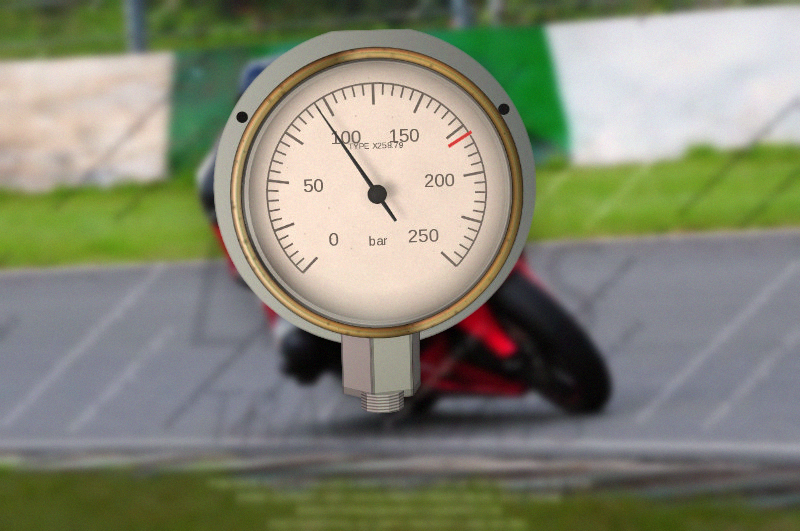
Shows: 95,bar
